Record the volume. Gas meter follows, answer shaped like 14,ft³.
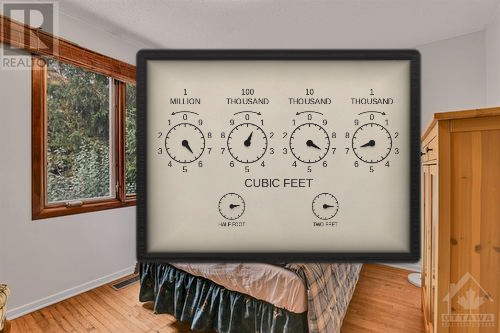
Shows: 606700,ft³
